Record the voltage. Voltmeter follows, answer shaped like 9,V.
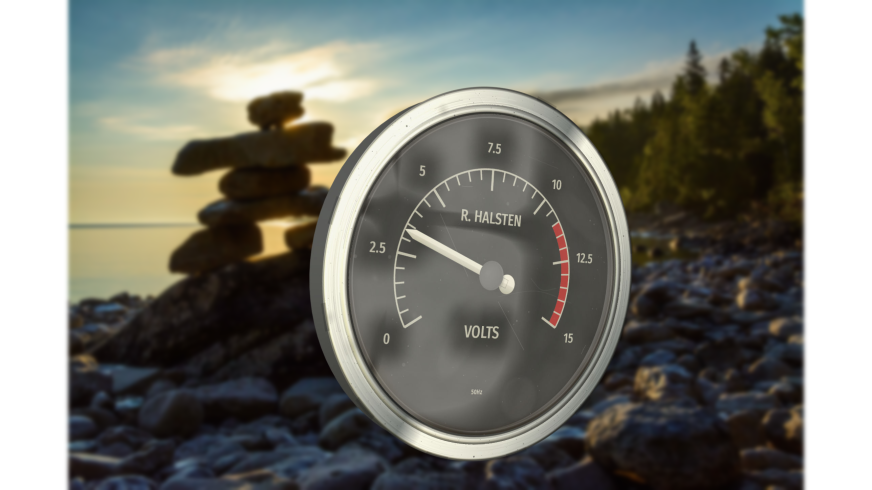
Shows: 3.25,V
